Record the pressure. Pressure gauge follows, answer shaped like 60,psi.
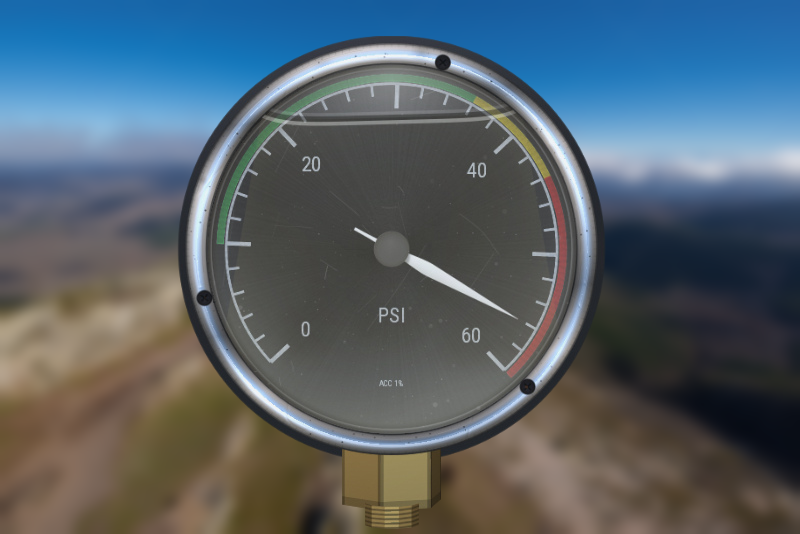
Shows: 56,psi
